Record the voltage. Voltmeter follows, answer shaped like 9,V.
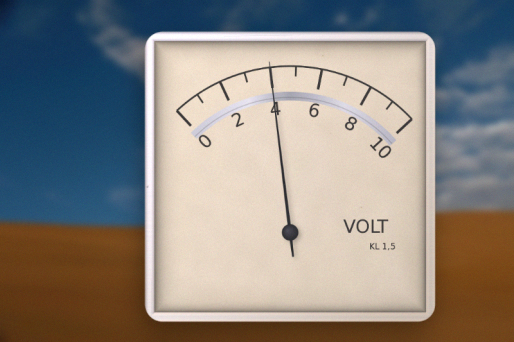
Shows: 4,V
